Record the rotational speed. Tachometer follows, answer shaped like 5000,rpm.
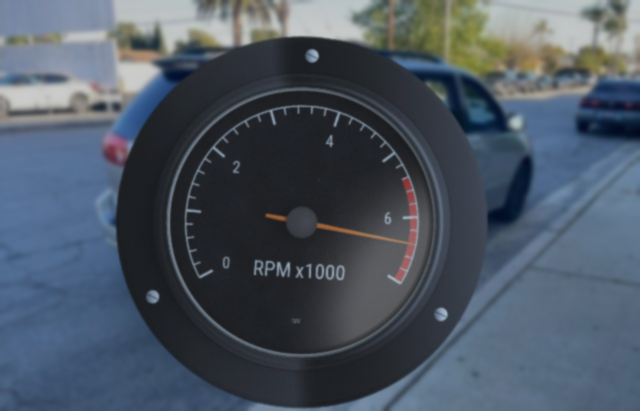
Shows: 6400,rpm
